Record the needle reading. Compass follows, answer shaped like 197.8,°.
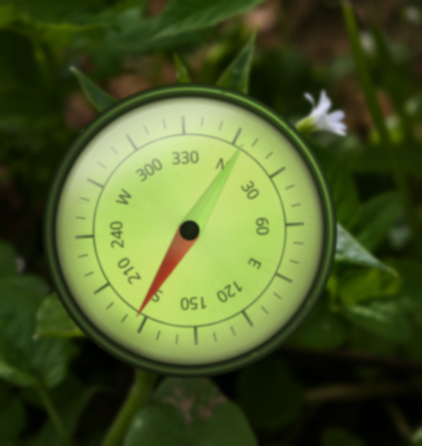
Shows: 185,°
